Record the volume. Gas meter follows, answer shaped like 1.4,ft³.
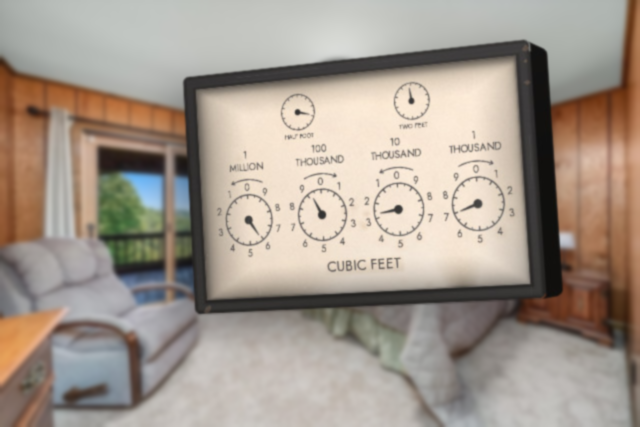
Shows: 592700,ft³
